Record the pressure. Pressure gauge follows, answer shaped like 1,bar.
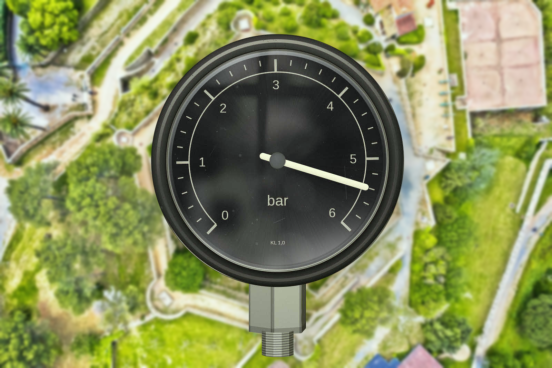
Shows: 5.4,bar
